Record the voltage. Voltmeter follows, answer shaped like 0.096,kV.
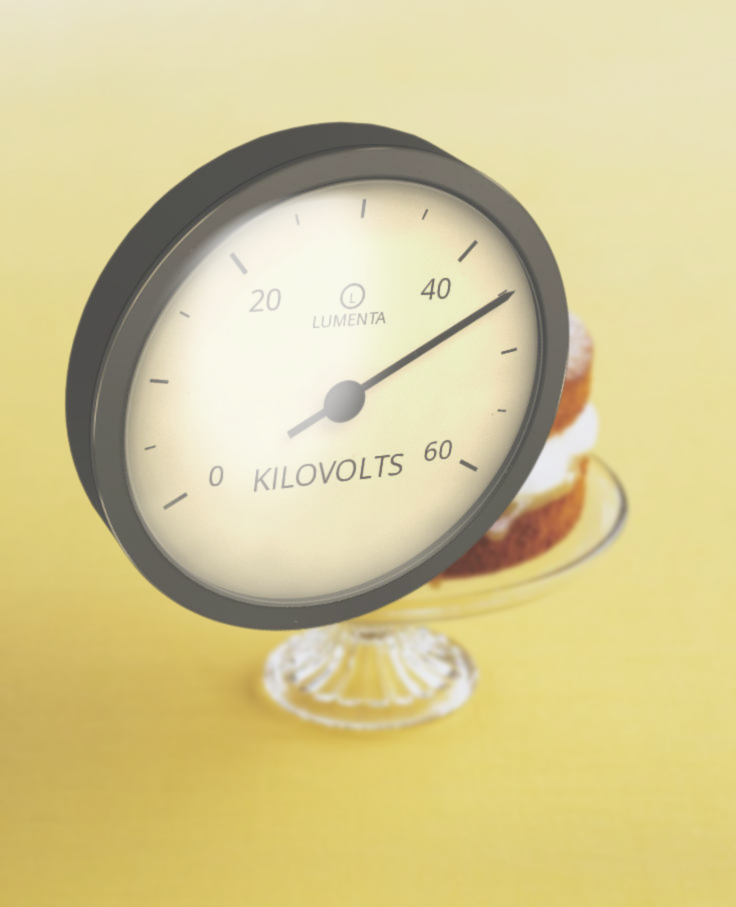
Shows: 45,kV
